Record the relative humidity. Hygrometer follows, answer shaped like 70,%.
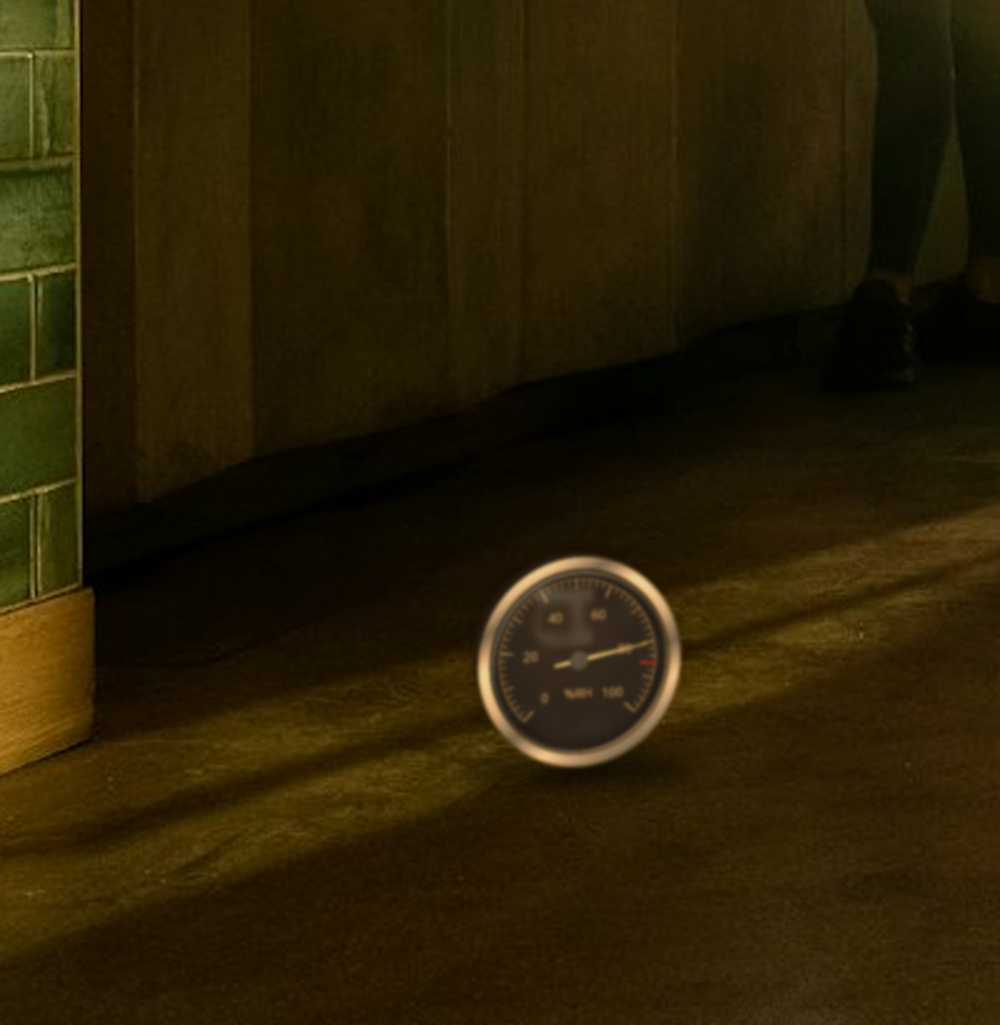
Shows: 80,%
